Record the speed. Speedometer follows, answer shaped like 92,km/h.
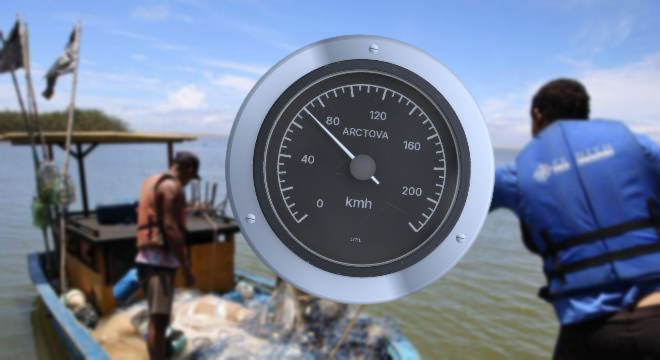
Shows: 70,km/h
